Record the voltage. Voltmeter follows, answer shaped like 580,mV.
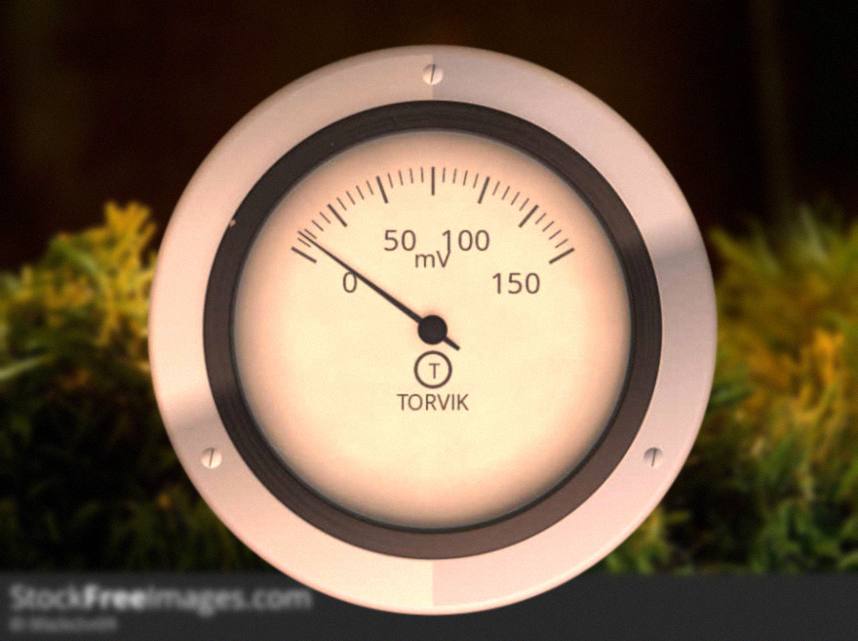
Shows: 7.5,mV
